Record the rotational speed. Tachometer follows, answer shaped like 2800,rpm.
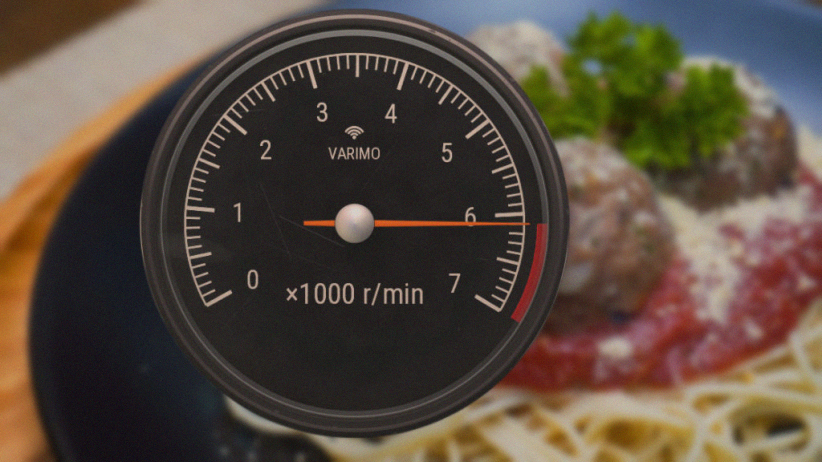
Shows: 6100,rpm
